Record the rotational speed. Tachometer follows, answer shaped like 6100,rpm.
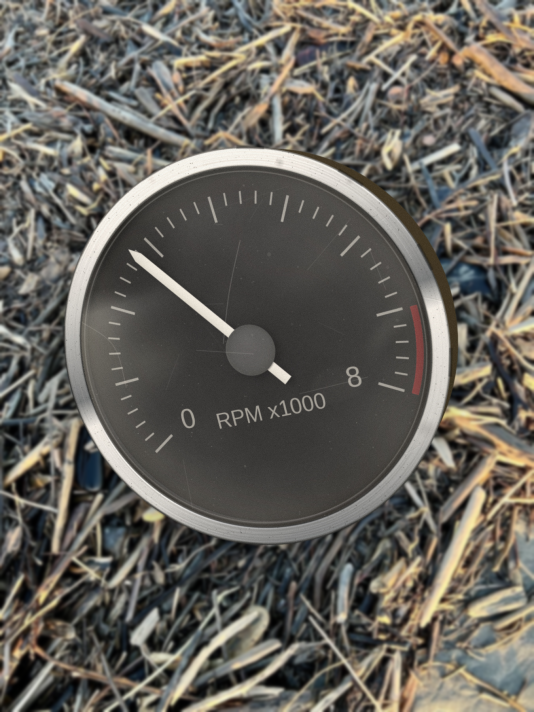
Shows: 2800,rpm
